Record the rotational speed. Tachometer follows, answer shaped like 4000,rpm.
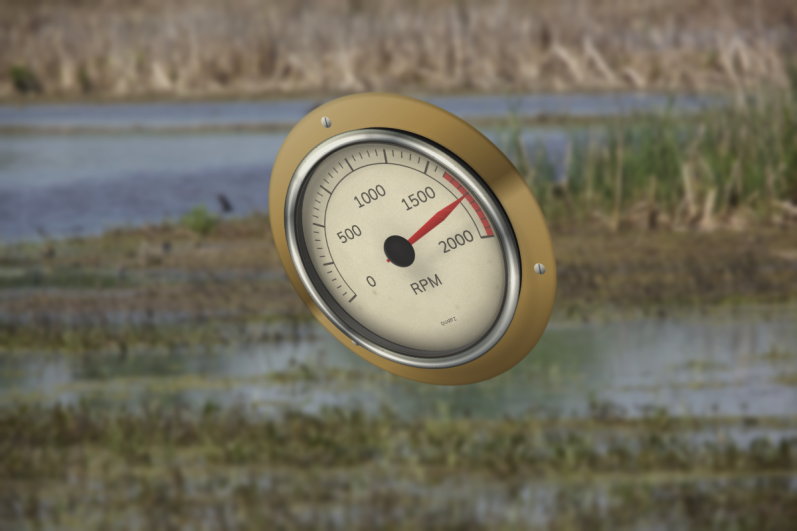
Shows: 1750,rpm
